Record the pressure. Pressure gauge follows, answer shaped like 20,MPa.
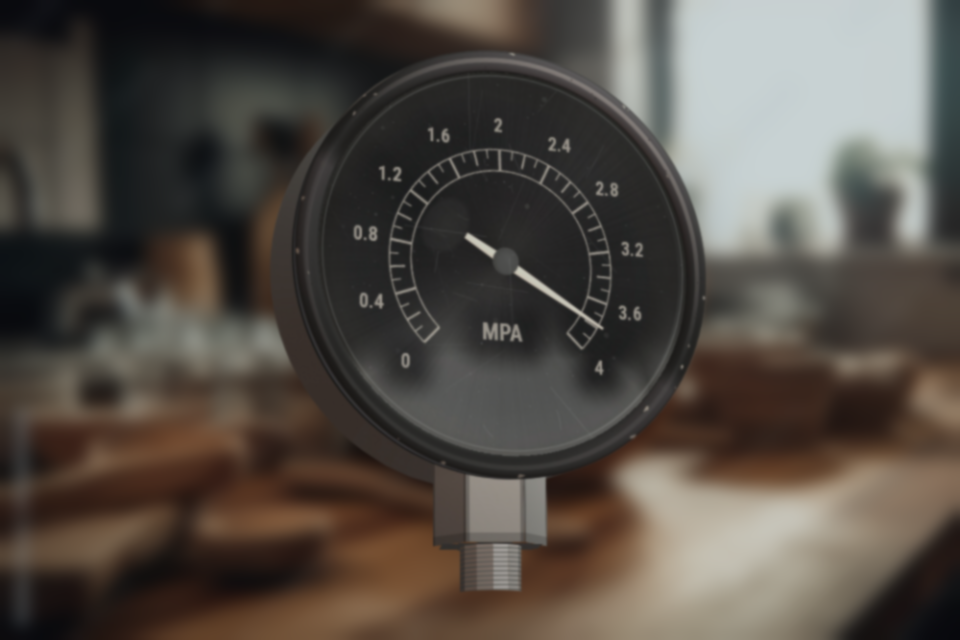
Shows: 3.8,MPa
